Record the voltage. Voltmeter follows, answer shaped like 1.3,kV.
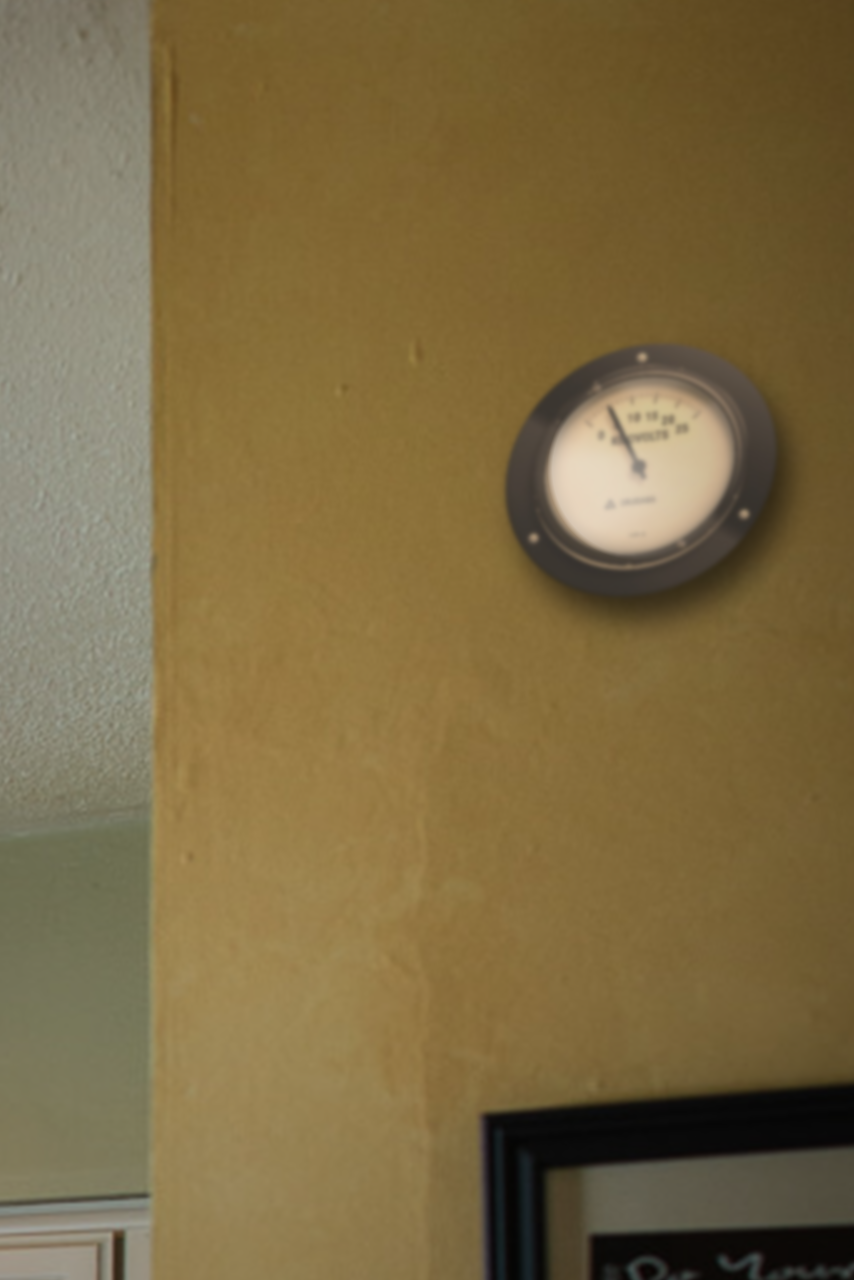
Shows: 5,kV
